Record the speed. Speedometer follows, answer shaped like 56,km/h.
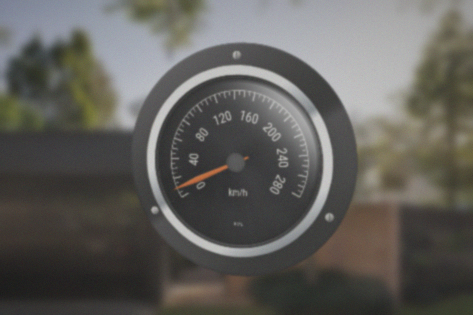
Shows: 10,km/h
